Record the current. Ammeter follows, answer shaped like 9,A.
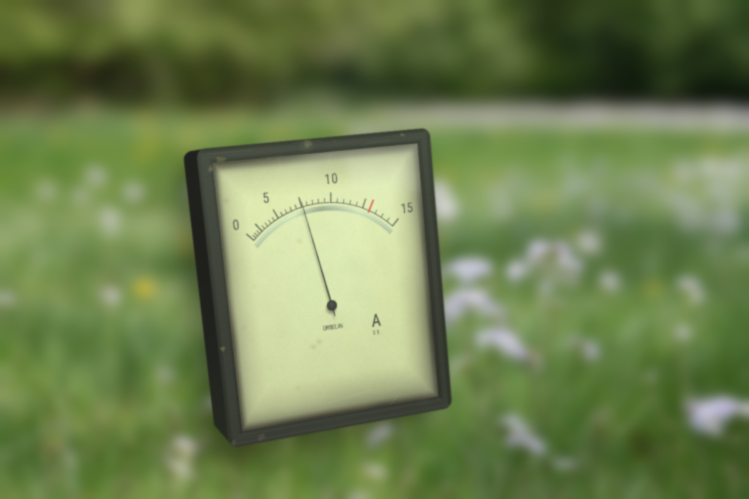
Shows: 7.5,A
